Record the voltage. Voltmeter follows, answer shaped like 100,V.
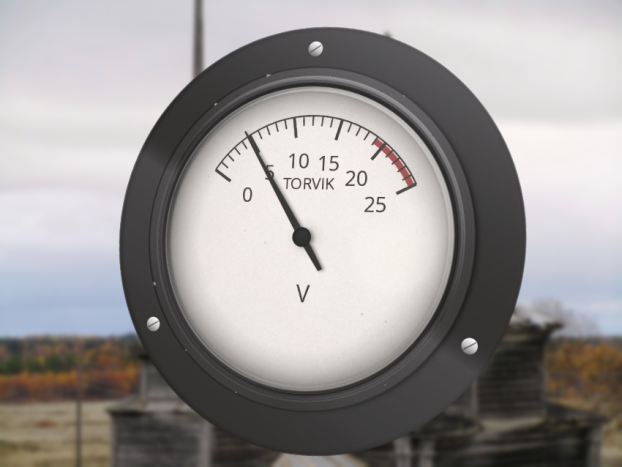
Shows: 5,V
